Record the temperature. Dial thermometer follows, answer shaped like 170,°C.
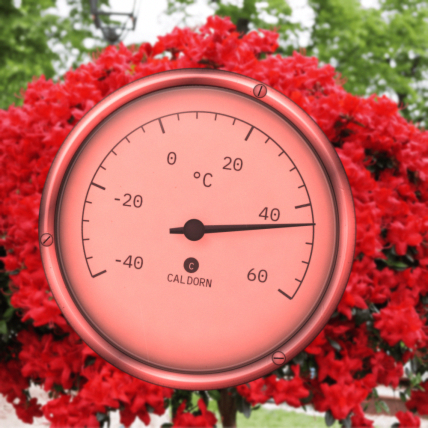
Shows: 44,°C
